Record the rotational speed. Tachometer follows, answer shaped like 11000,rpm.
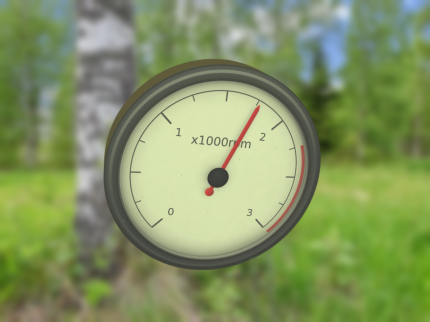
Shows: 1750,rpm
